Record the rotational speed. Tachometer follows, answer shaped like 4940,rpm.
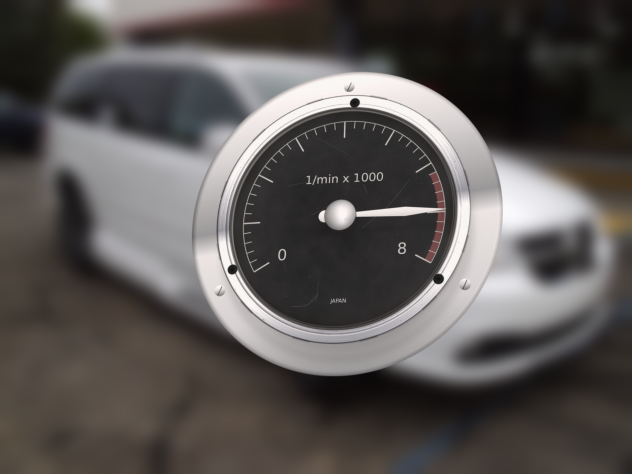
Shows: 7000,rpm
